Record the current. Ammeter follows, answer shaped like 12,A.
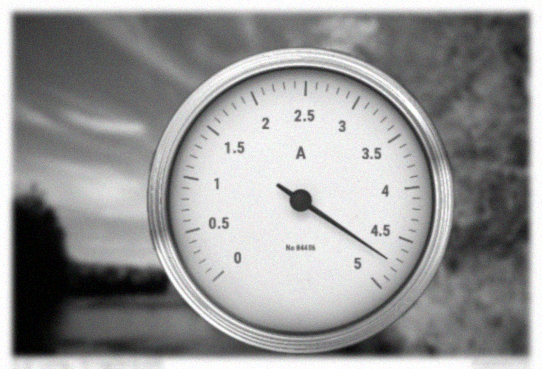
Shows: 4.75,A
